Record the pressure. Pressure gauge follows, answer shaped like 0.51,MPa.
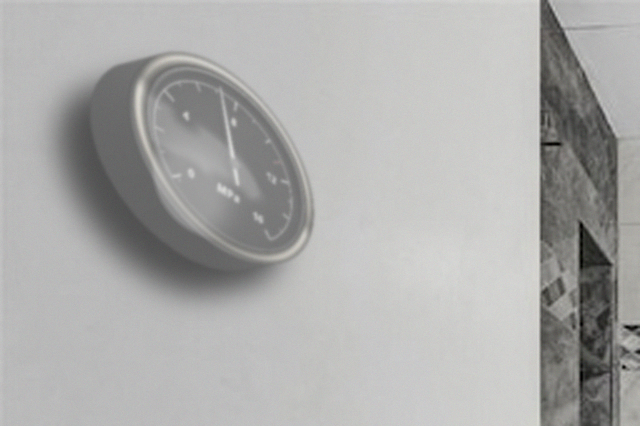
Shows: 7,MPa
